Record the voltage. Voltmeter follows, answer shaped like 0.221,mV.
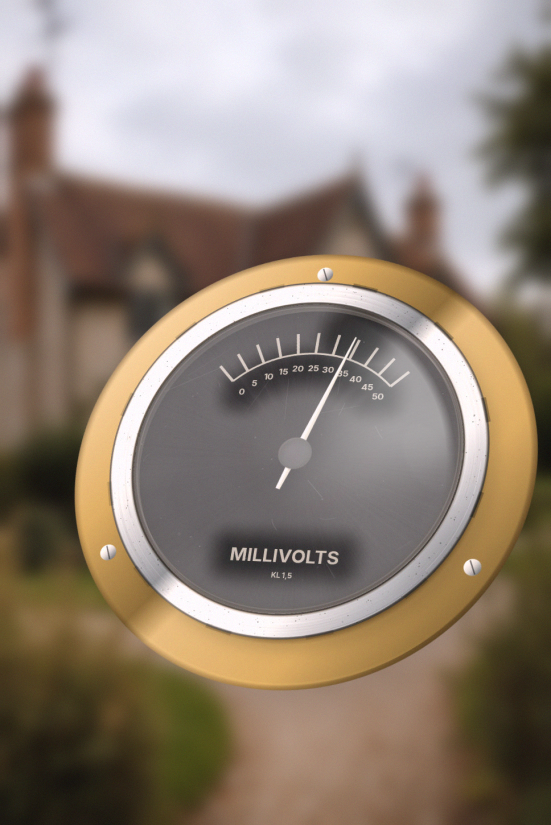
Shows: 35,mV
